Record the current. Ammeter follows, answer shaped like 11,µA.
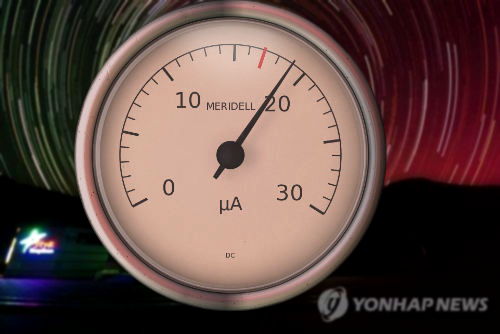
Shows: 19,µA
